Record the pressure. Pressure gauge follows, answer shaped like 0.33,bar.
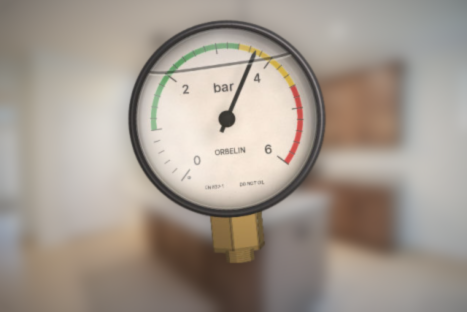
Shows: 3.7,bar
